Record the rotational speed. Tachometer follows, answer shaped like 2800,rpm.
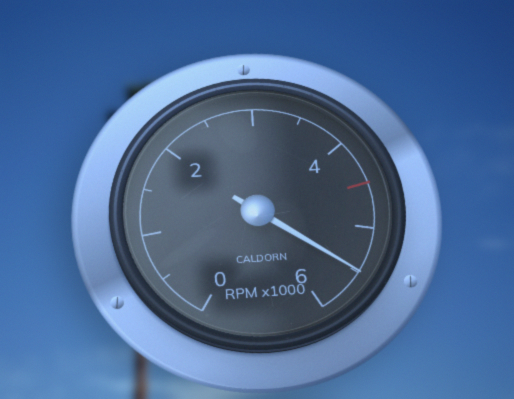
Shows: 5500,rpm
